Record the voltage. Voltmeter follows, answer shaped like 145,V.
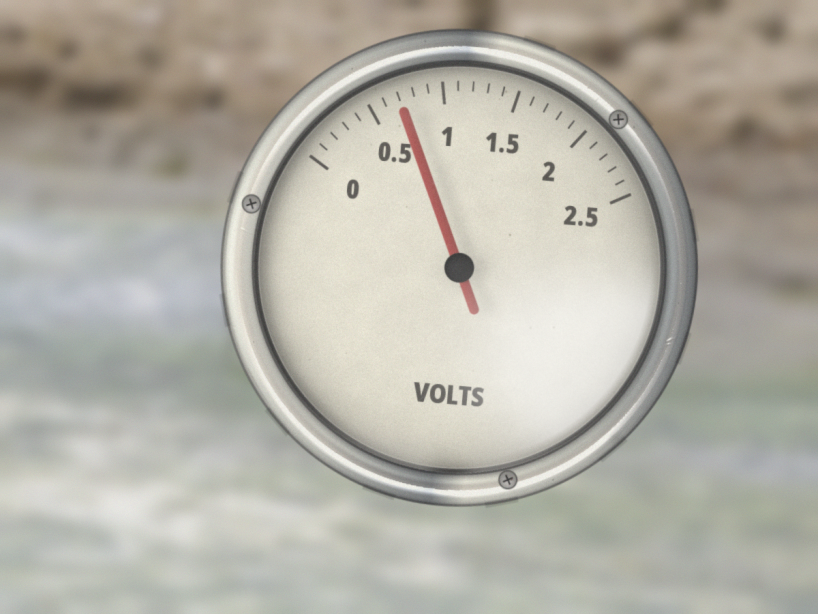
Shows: 0.7,V
